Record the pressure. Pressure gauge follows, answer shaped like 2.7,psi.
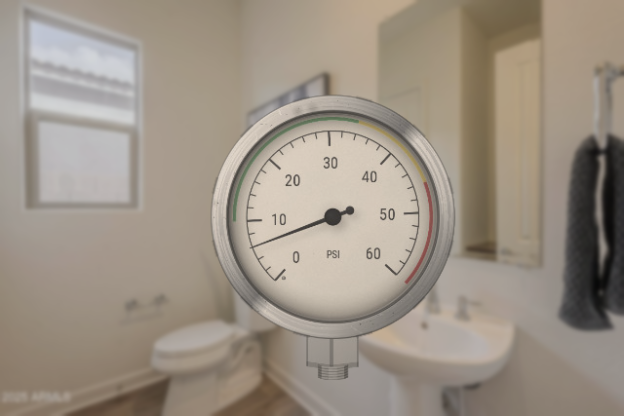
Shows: 6,psi
